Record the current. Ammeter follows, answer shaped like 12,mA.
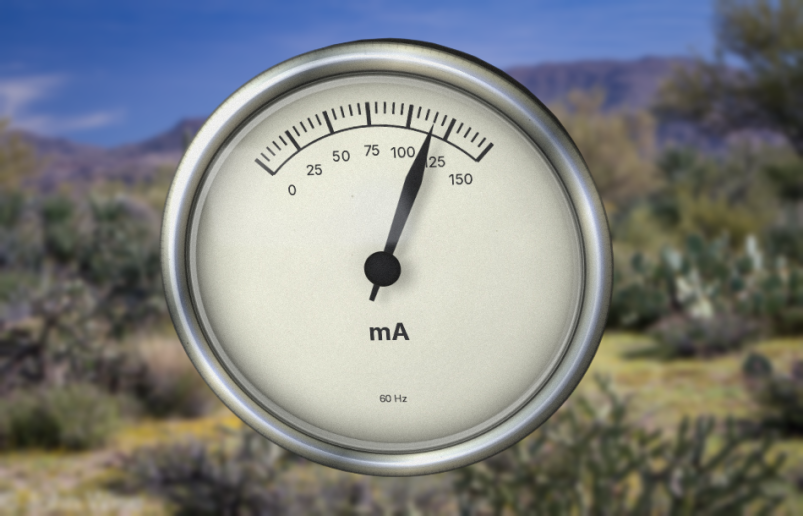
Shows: 115,mA
